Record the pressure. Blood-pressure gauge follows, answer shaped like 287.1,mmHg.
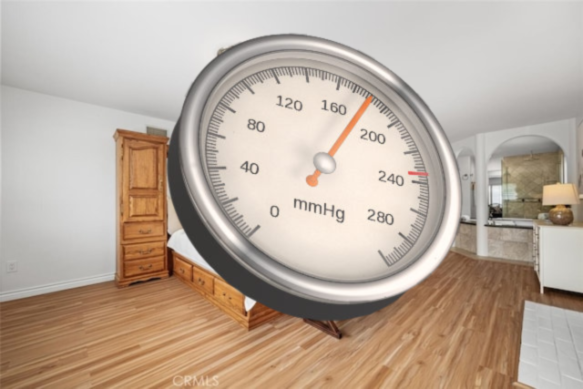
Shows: 180,mmHg
